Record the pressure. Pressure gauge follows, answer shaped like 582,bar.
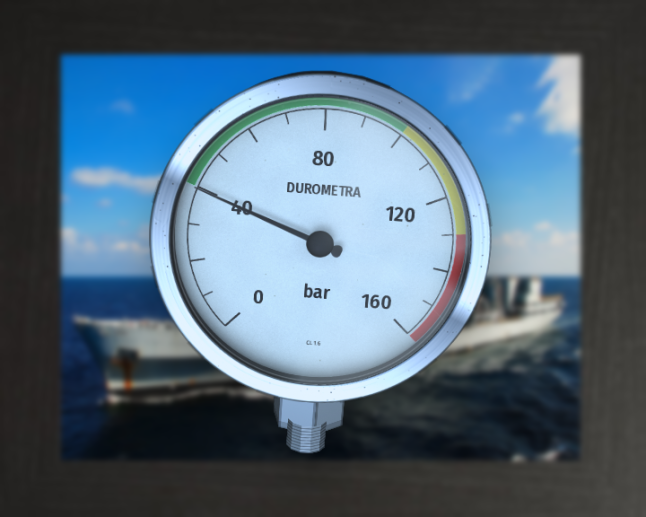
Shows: 40,bar
